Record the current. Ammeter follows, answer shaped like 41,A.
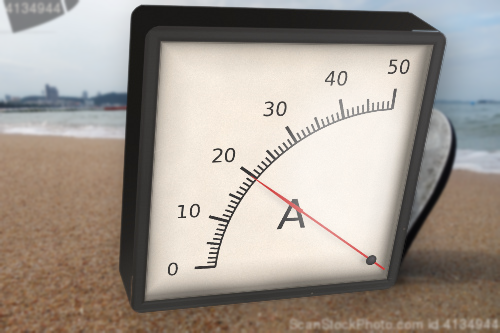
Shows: 20,A
